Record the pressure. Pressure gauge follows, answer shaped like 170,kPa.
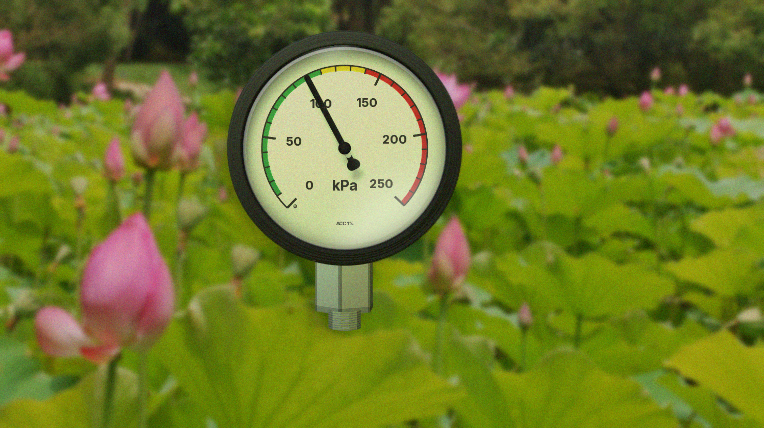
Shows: 100,kPa
